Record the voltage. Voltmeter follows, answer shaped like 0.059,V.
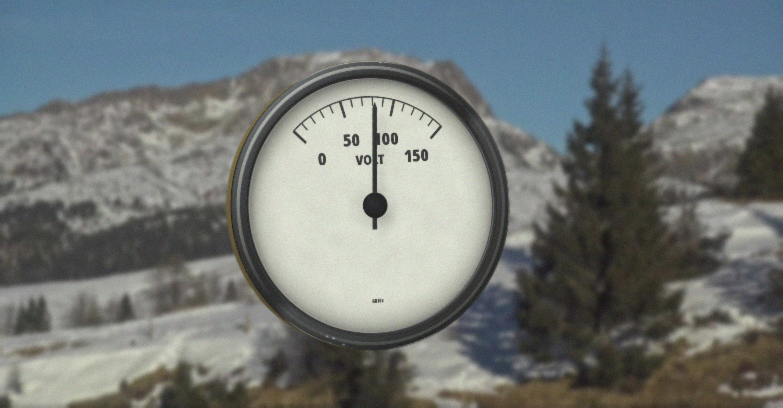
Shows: 80,V
